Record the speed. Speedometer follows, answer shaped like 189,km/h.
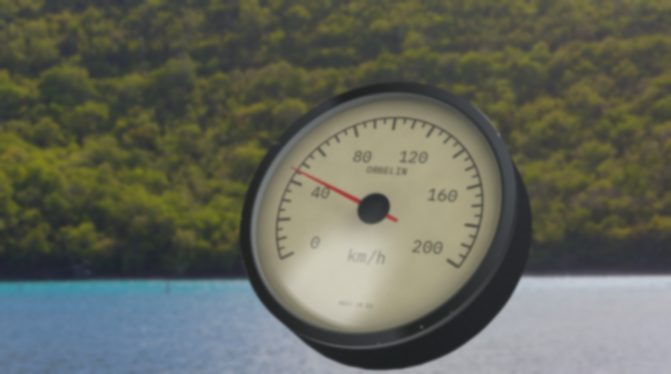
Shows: 45,km/h
